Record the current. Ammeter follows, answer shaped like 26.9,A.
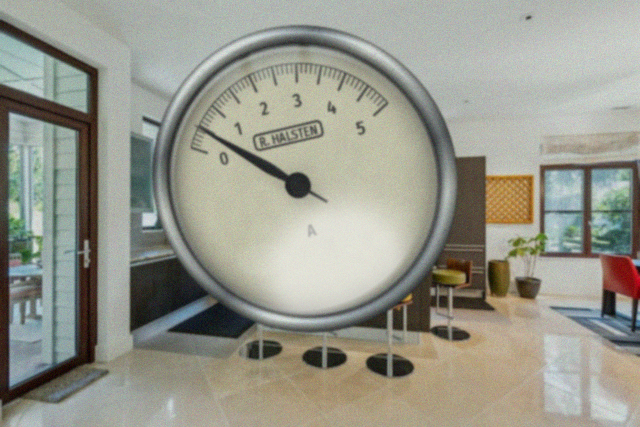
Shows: 0.5,A
